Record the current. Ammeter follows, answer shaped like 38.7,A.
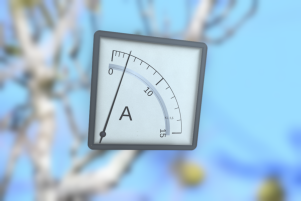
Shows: 5,A
